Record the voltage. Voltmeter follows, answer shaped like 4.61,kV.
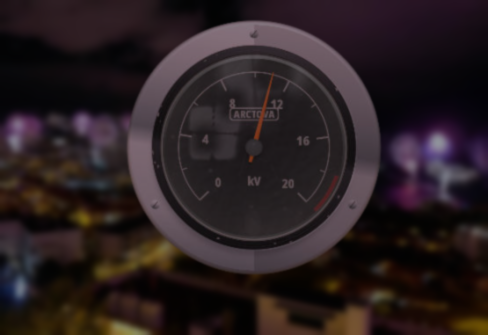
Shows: 11,kV
